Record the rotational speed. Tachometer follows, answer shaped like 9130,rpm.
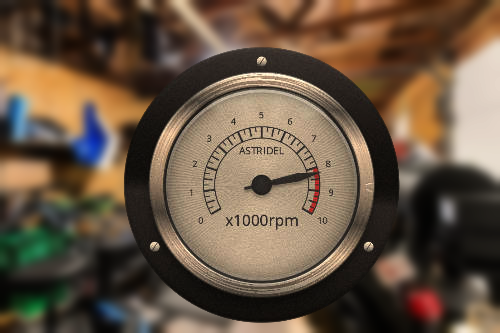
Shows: 8250,rpm
